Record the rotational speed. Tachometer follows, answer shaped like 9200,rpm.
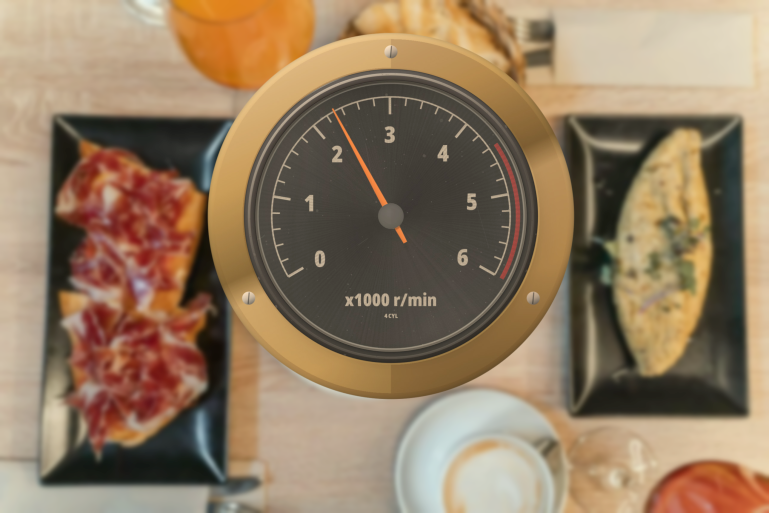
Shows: 2300,rpm
